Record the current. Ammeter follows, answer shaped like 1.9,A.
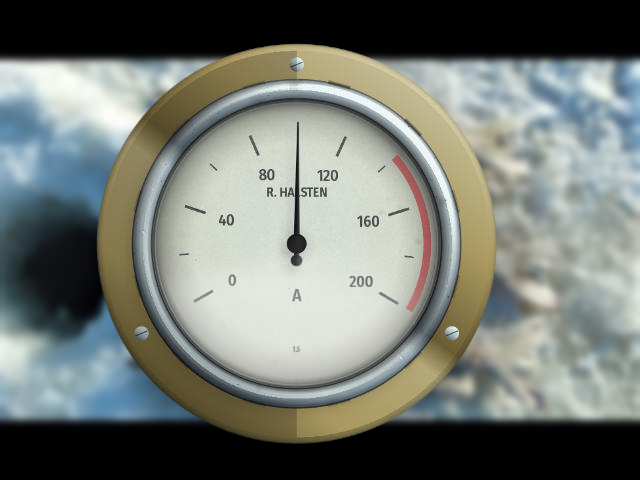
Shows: 100,A
